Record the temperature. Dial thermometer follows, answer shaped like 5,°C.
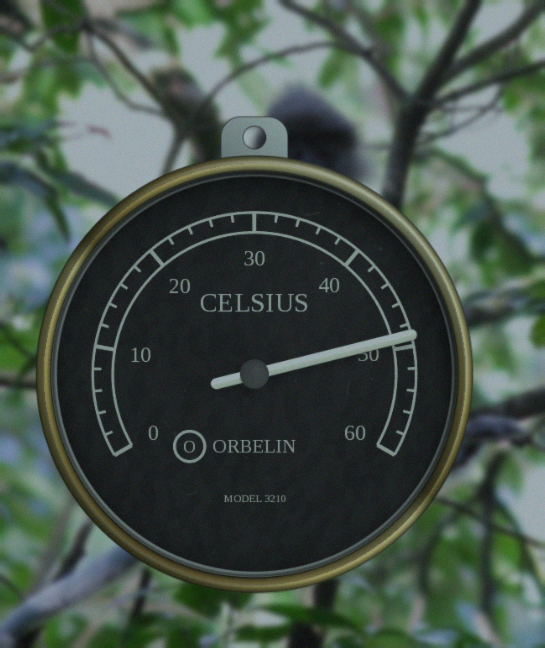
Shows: 49,°C
